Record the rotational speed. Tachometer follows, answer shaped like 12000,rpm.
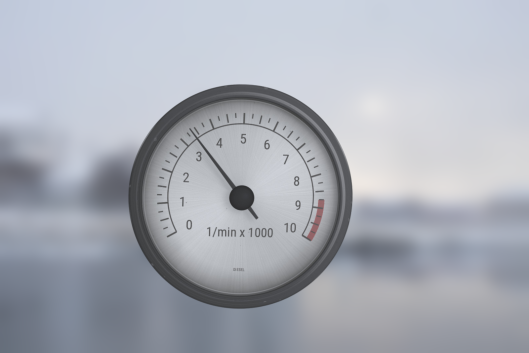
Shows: 3375,rpm
